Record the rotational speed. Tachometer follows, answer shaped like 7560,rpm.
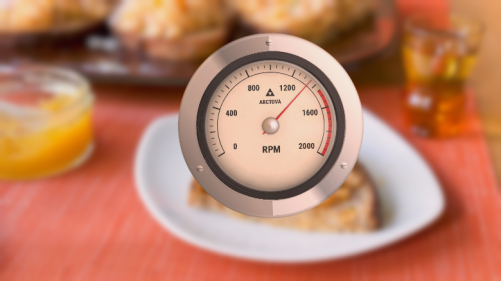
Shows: 1350,rpm
